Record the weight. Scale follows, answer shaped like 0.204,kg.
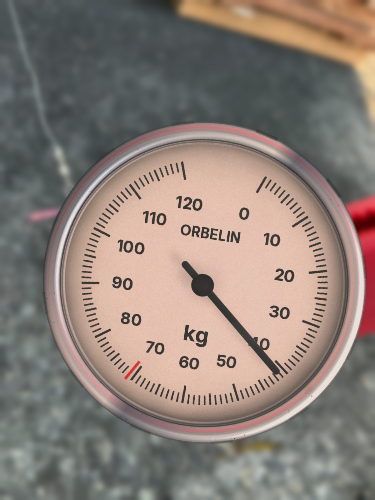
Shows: 41,kg
